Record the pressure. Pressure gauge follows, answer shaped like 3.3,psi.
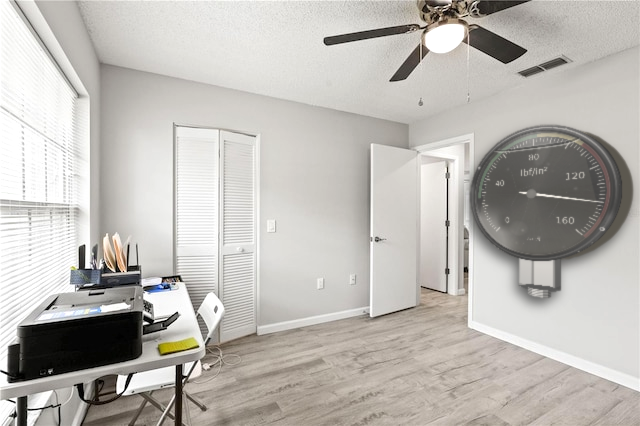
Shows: 140,psi
